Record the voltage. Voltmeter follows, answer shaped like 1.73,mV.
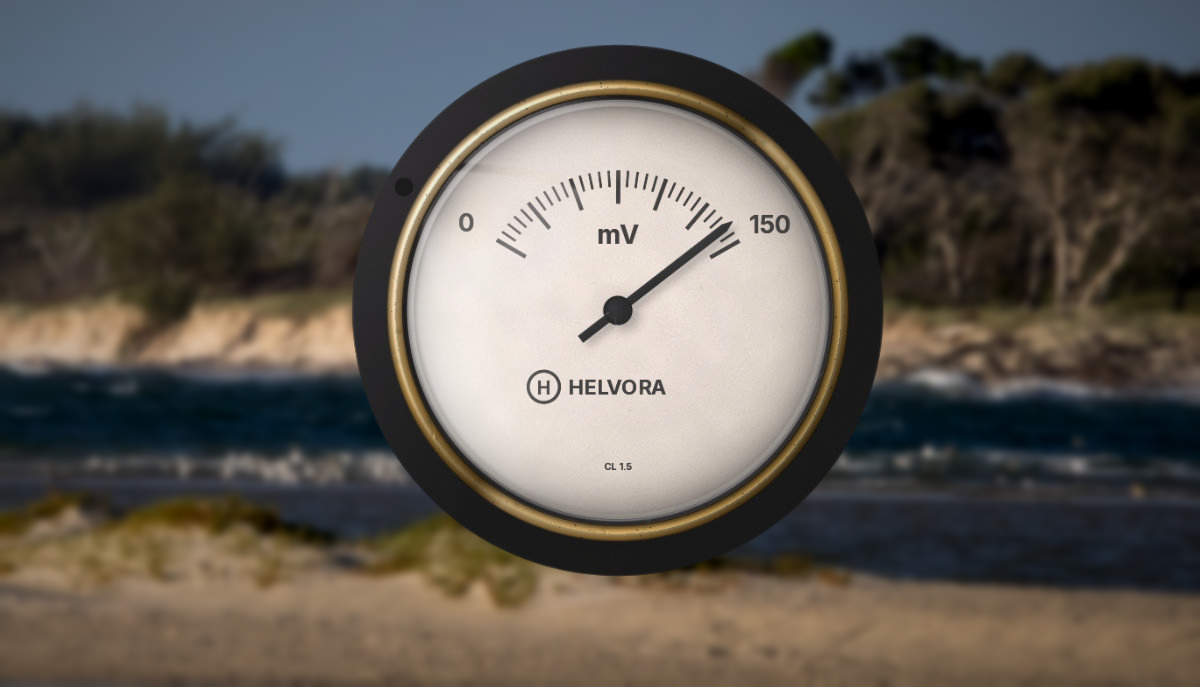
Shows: 140,mV
